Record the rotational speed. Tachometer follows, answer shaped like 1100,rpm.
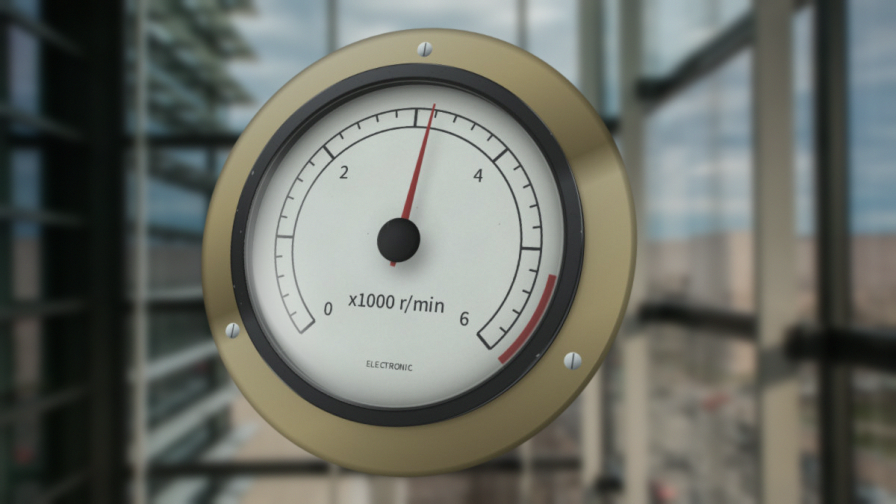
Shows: 3200,rpm
